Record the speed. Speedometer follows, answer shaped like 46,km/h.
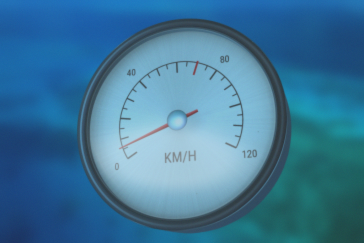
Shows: 5,km/h
